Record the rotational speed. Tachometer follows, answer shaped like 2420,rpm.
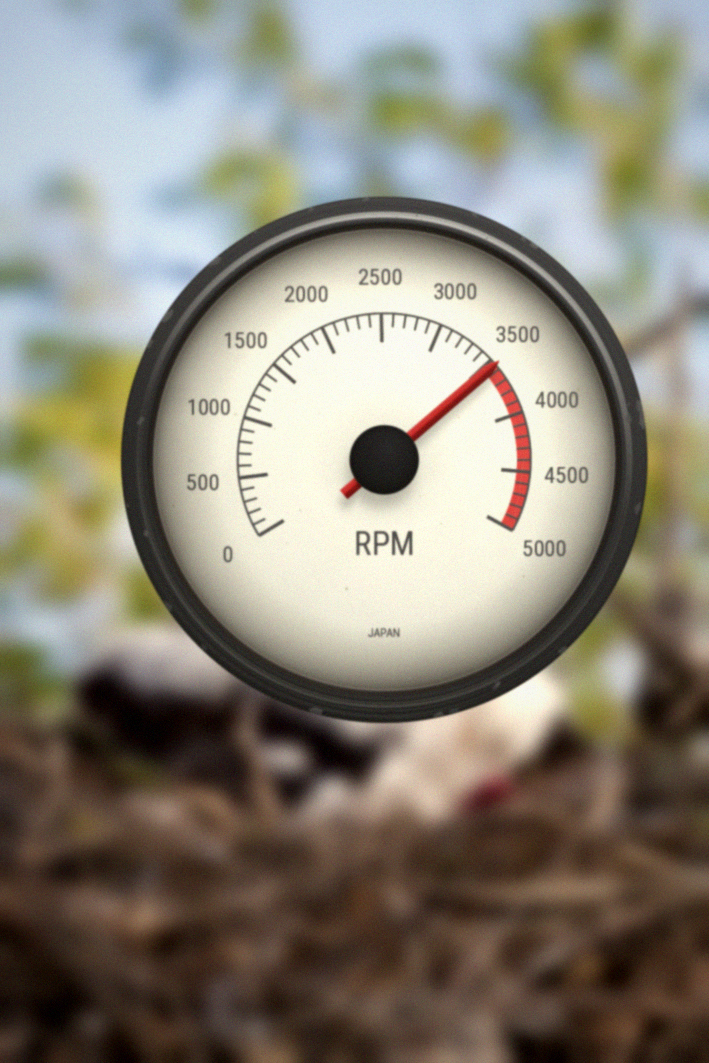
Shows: 3550,rpm
